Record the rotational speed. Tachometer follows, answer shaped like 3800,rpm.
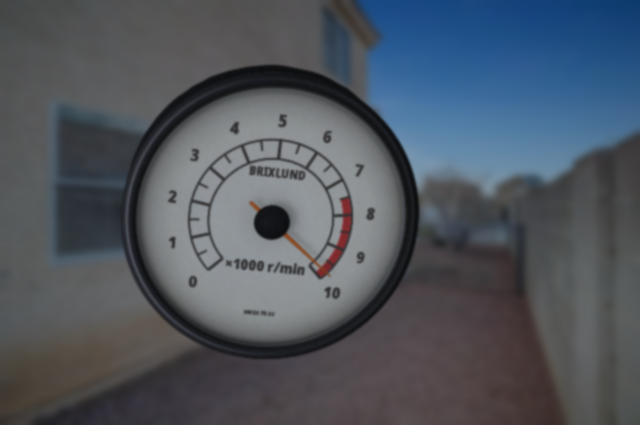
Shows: 9750,rpm
